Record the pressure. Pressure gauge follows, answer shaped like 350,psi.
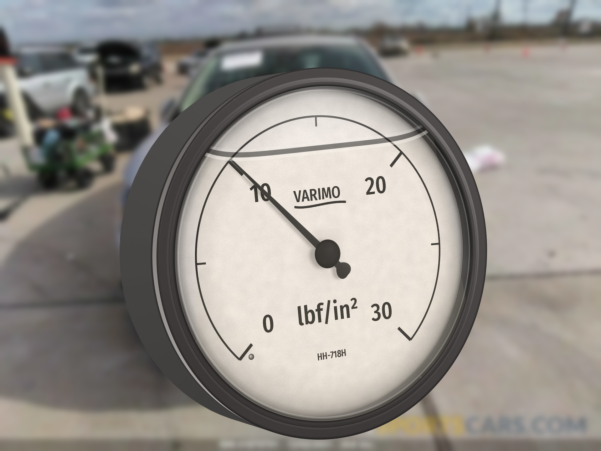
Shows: 10,psi
